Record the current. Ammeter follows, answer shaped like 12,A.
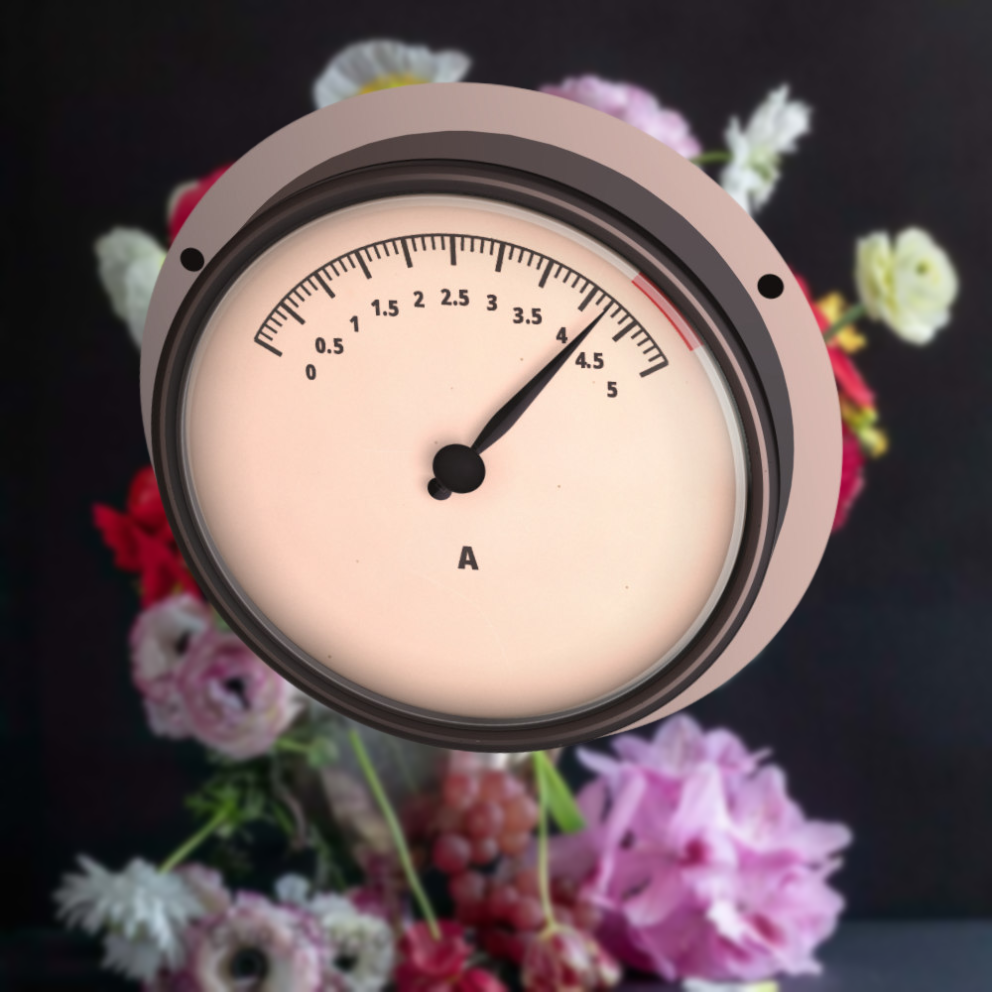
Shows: 4.2,A
